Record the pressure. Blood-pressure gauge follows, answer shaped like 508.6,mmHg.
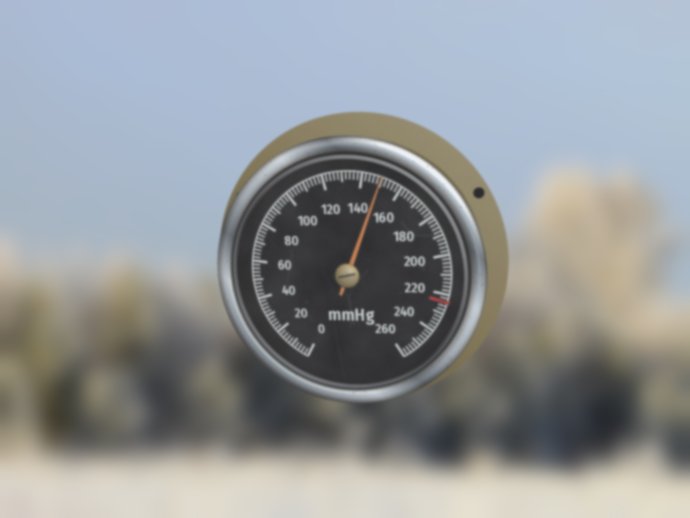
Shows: 150,mmHg
